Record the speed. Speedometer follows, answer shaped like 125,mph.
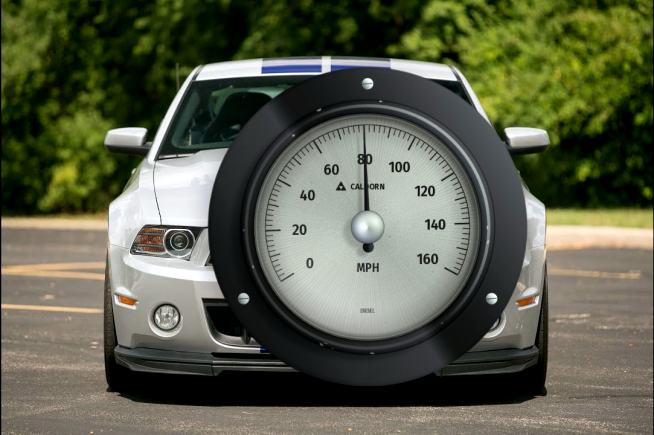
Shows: 80,mph
